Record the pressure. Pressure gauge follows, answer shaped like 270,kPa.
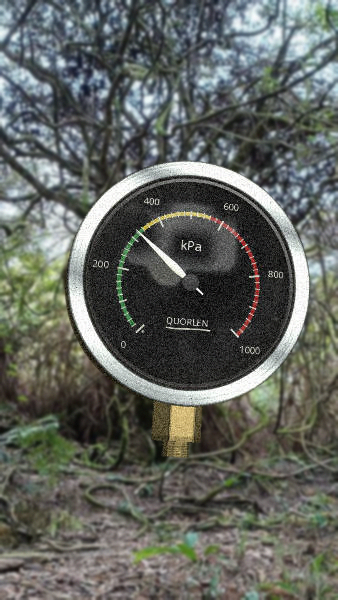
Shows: 320,kPa
